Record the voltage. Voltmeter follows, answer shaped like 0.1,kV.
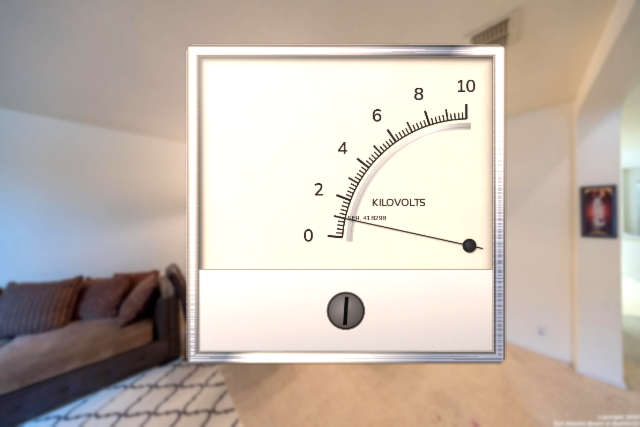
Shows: 1,kV
